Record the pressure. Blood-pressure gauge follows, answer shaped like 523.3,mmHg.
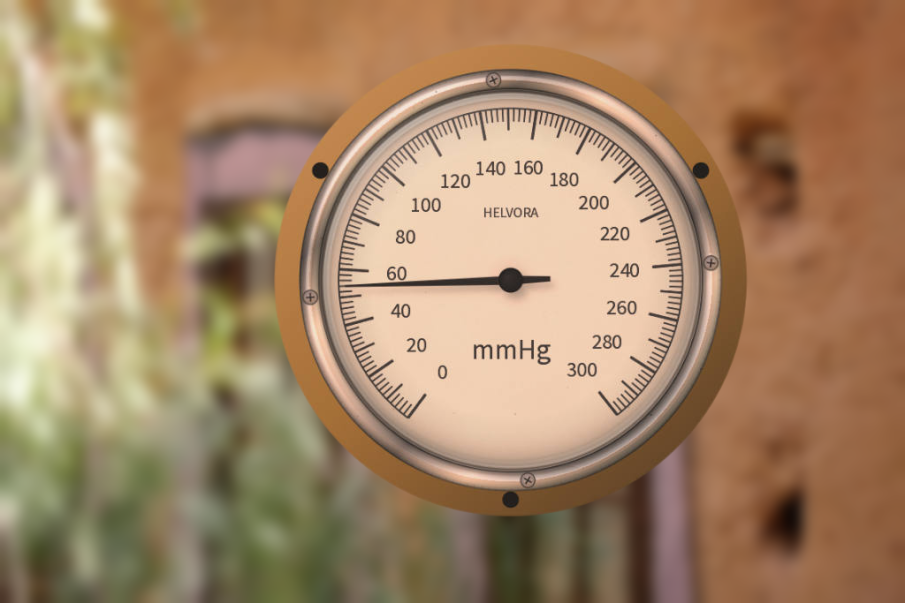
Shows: 54,mmHg
